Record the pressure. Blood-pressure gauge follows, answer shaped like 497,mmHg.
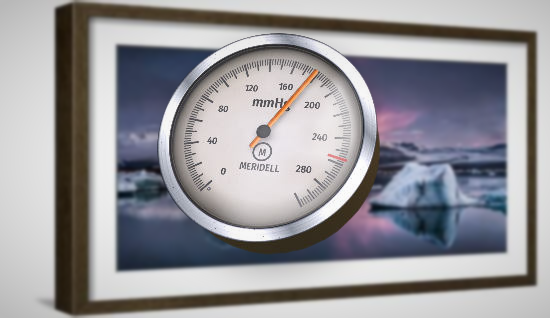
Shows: 180,mmHg
